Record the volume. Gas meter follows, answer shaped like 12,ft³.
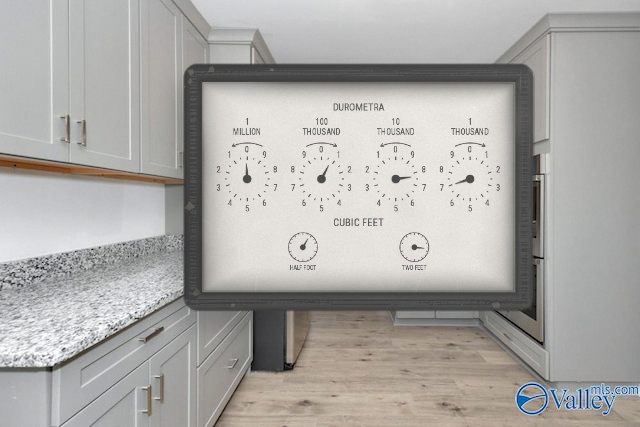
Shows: 7700,ft³
